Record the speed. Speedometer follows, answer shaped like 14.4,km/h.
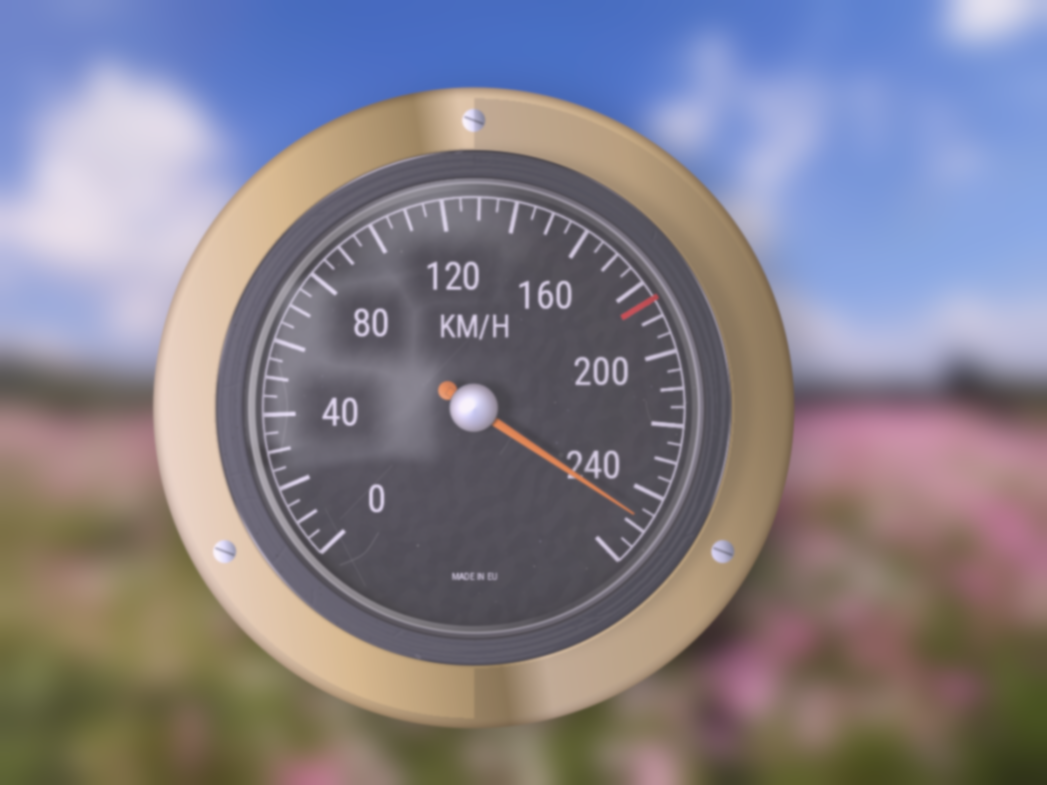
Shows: 247.5,km/h
